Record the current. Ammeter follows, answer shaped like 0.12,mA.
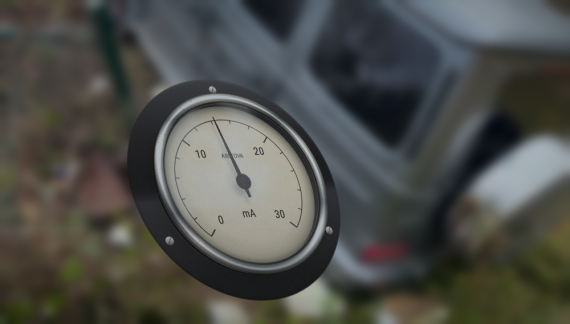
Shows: 14,mA
